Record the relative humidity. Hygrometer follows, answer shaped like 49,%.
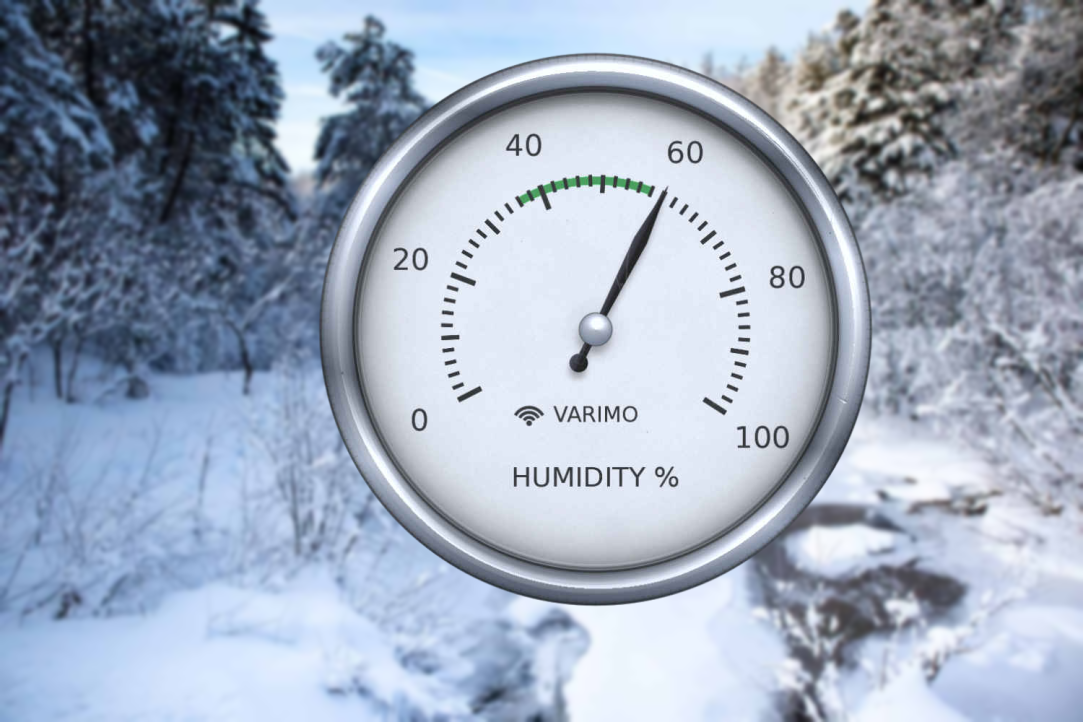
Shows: 60,%
